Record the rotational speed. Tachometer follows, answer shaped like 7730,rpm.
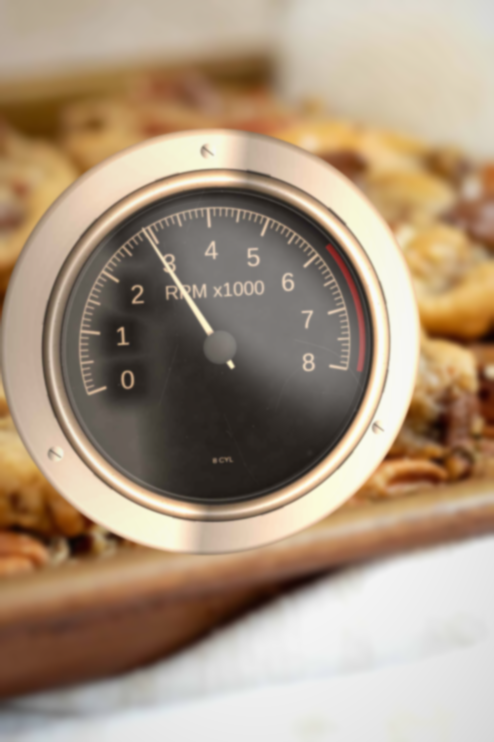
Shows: 2900,rpm
